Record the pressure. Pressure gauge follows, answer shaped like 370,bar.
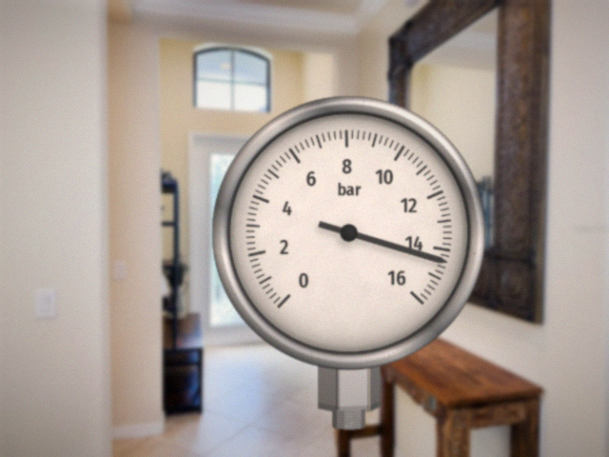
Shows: 14.4,bar
